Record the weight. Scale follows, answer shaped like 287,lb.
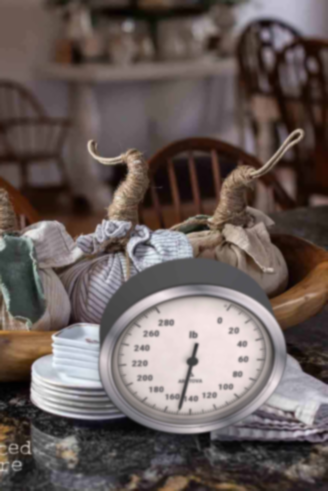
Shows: 150,lb
